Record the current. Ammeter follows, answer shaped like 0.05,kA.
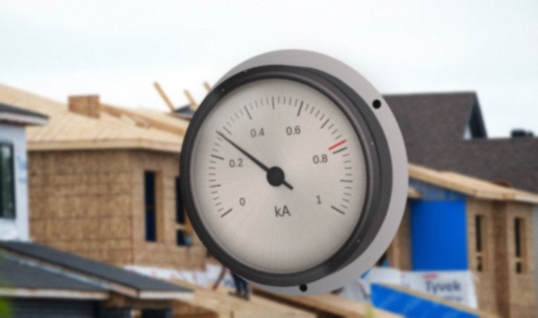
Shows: 0.28,kA
